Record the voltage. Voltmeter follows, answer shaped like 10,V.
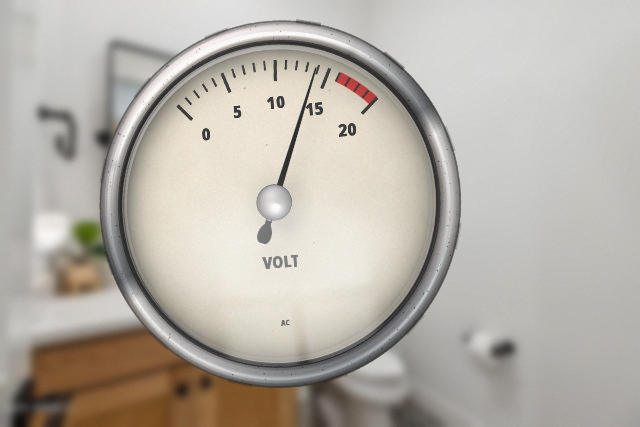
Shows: 14,V
